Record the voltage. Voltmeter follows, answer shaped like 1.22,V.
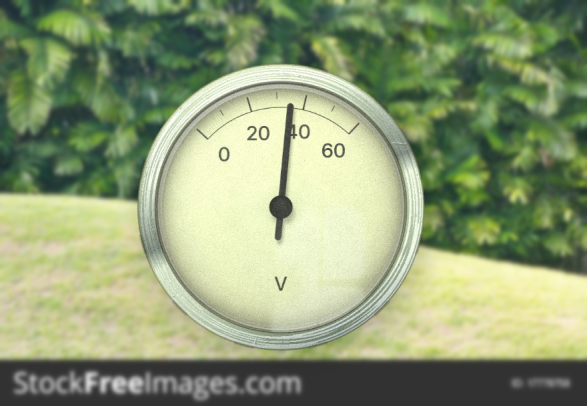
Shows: 35,V
